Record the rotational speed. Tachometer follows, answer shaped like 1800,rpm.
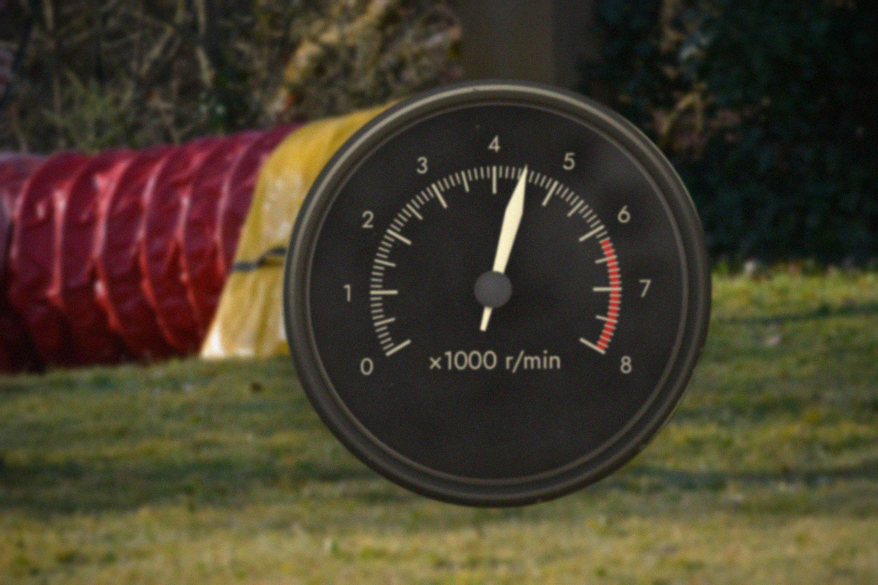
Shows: 4500,rpm
